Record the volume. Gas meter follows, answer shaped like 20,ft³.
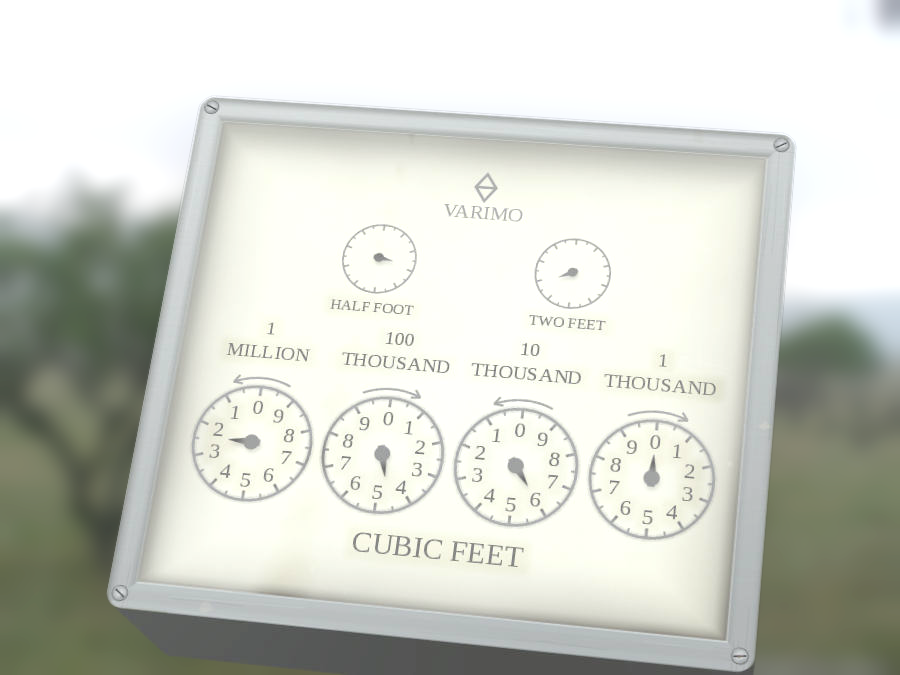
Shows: 246000,ft³
